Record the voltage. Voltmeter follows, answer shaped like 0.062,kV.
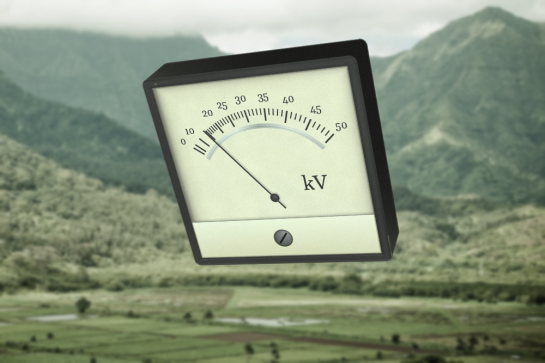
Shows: 15,kV
